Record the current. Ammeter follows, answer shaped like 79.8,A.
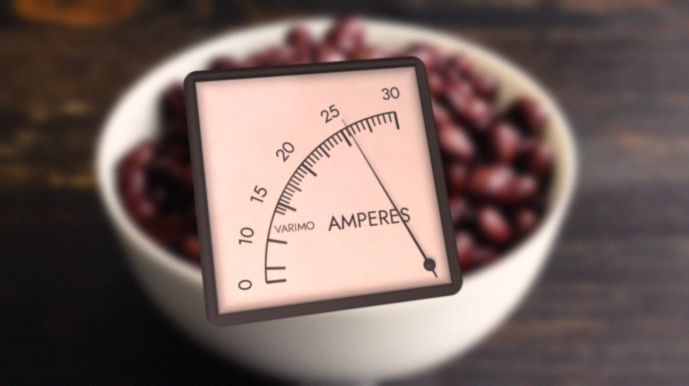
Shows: 25.5,A
